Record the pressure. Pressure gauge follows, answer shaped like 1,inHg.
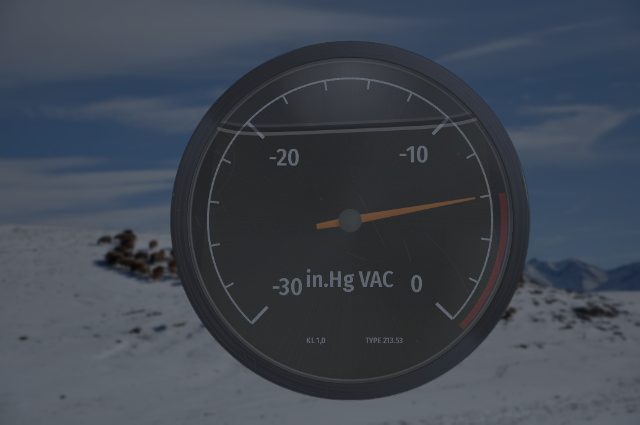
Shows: -6,inHg
